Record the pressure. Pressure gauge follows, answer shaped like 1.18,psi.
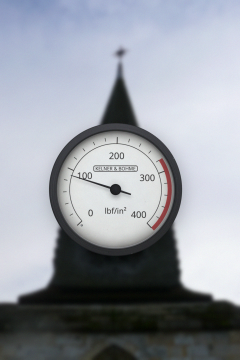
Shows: 90,psi
